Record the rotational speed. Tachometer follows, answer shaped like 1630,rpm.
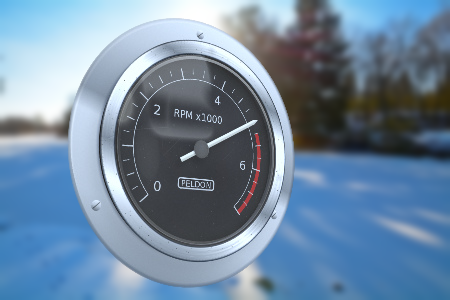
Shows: 5000,rpm
